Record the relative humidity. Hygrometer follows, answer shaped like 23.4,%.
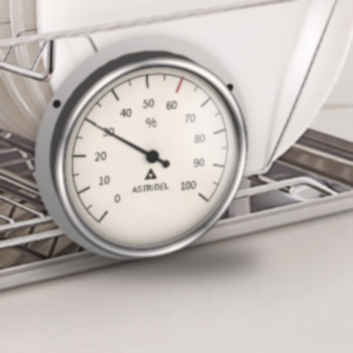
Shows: 30,%
